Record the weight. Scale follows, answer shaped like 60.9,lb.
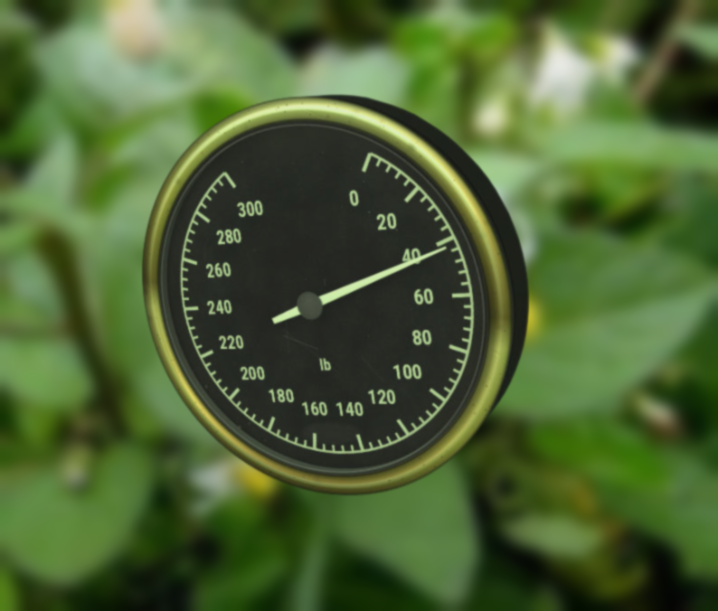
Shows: 42,lb
